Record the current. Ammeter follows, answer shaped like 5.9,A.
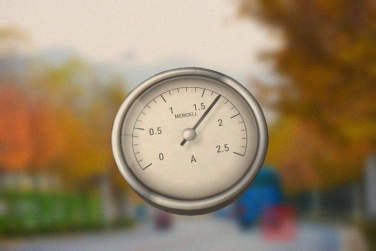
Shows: 1.7,A
